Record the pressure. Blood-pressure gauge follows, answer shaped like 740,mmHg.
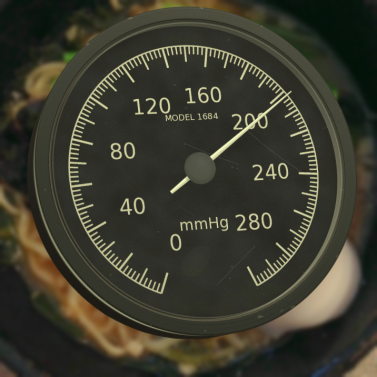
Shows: 202,mmHg
